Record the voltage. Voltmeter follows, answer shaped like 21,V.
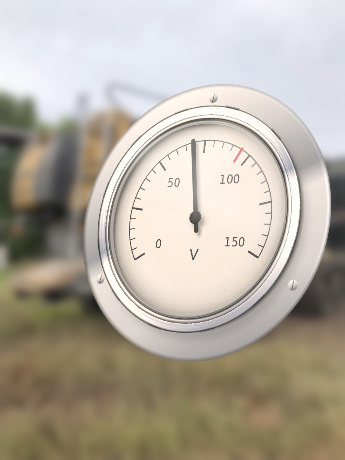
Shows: 70,V
